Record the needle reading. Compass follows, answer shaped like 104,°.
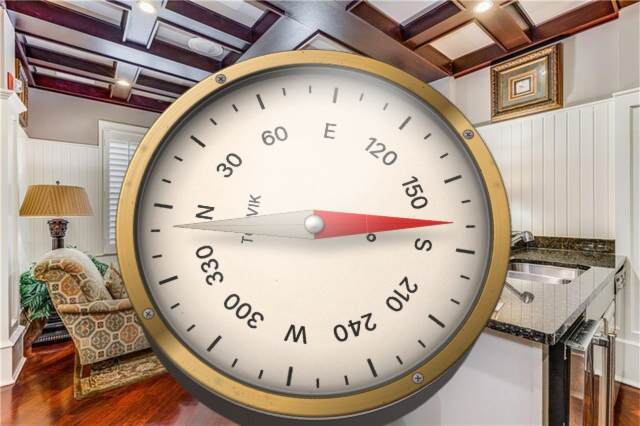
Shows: 170,°
